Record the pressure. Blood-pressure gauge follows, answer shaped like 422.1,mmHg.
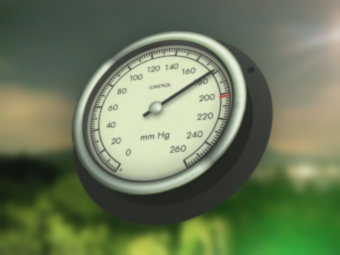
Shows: 180,mmHg
